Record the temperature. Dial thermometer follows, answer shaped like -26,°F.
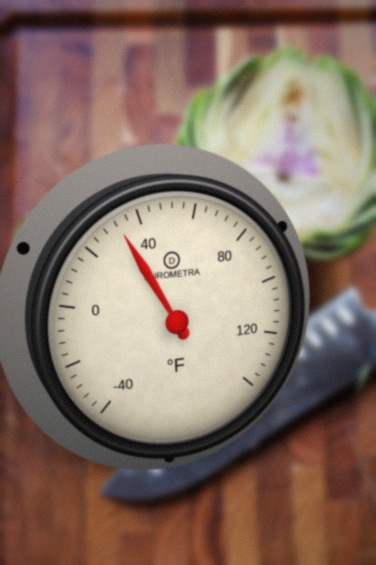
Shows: 32,°F
